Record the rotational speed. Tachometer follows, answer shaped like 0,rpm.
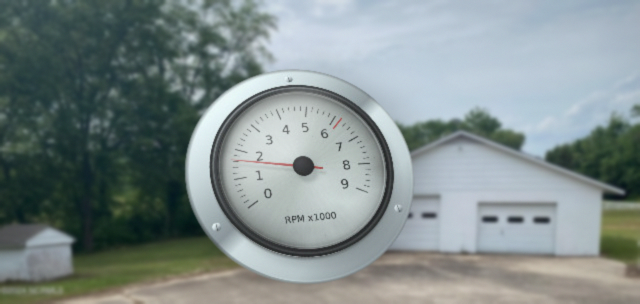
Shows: 1600,rpm
